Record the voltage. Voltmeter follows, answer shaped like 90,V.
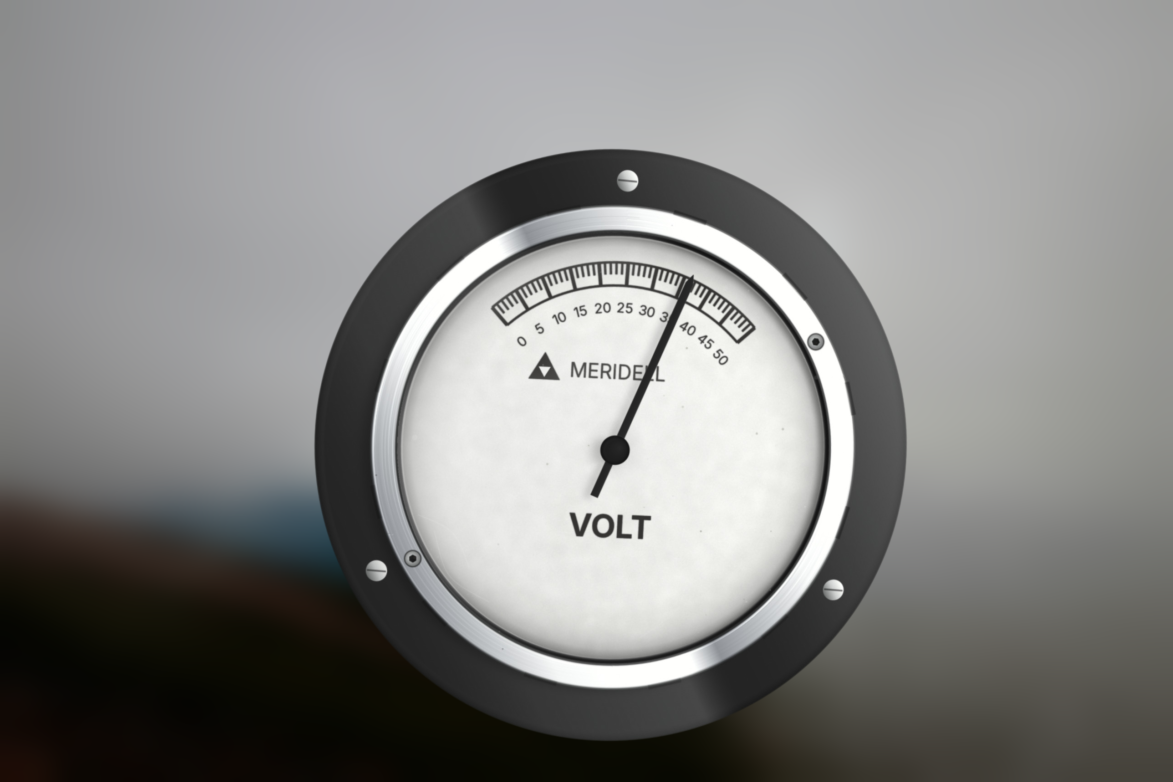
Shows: 36,V
